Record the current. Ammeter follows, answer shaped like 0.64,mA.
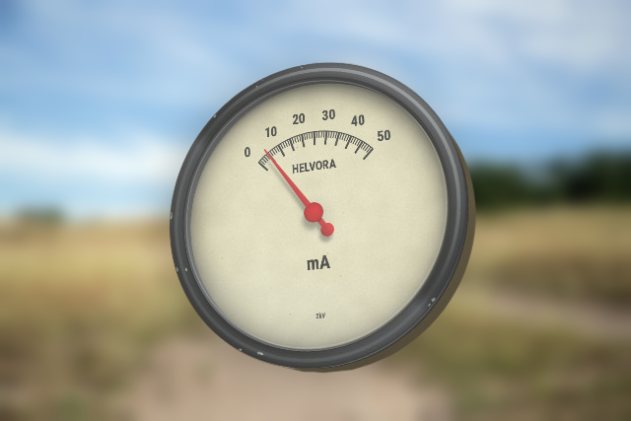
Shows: 5,mA
